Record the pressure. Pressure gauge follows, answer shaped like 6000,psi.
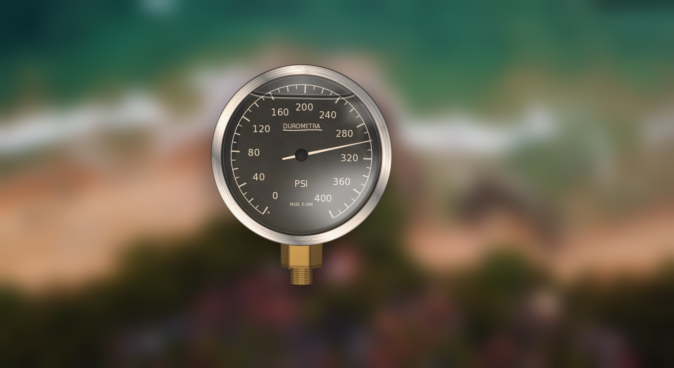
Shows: 300,psi
